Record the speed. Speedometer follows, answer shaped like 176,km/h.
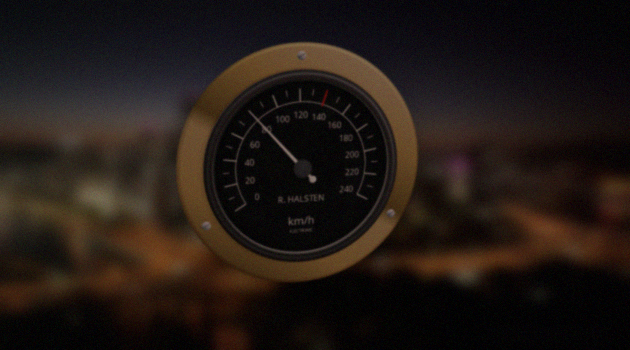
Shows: 80,km/h
